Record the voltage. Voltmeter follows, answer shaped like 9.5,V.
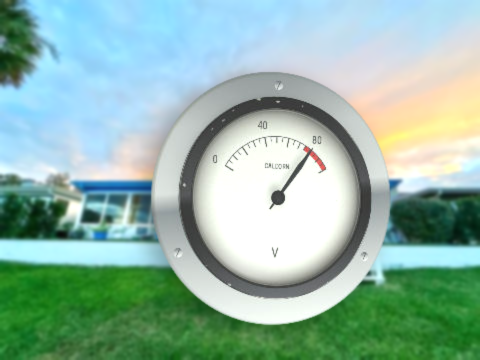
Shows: 80,V
